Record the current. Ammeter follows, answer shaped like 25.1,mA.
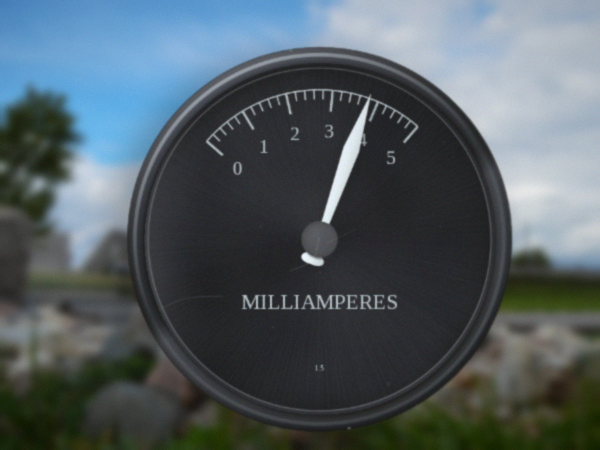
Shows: 3.8,mA
